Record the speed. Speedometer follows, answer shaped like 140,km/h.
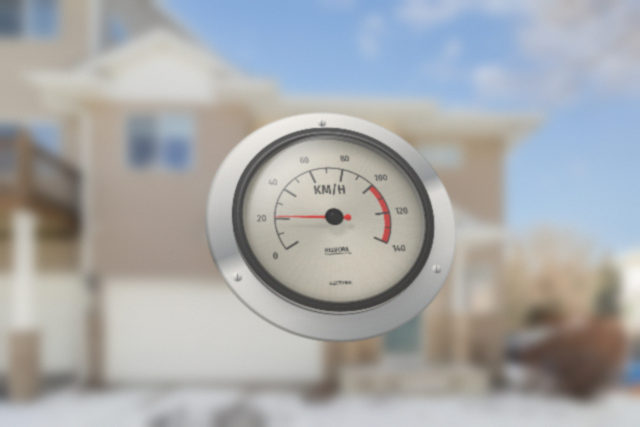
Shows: 20,km/h
